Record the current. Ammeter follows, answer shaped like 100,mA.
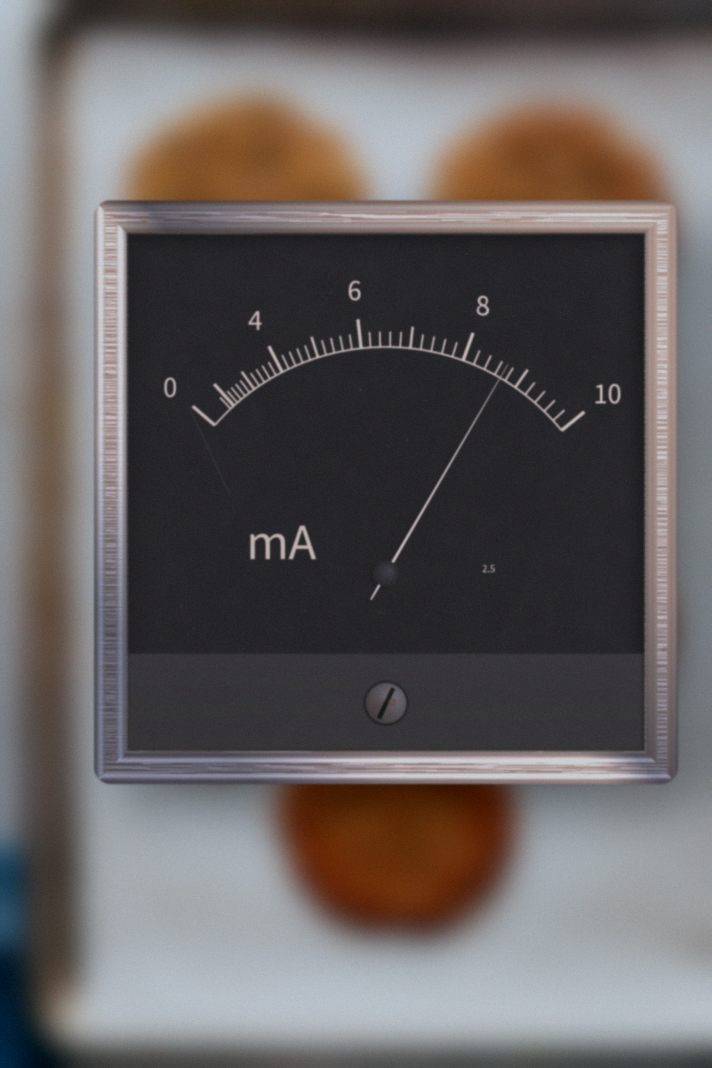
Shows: 8.7,mA
